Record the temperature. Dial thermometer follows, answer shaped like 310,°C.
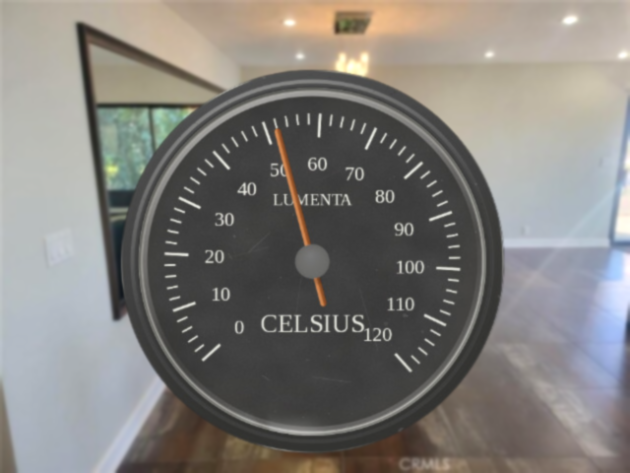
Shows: 52,°C
